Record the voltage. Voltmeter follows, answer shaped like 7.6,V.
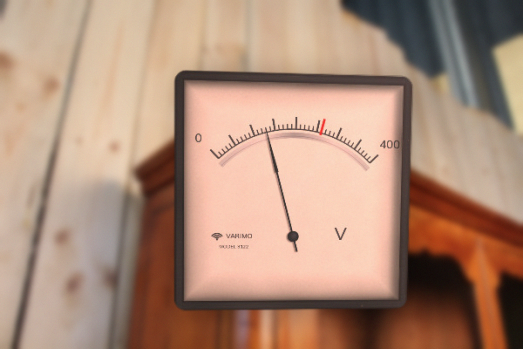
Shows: 130,V
